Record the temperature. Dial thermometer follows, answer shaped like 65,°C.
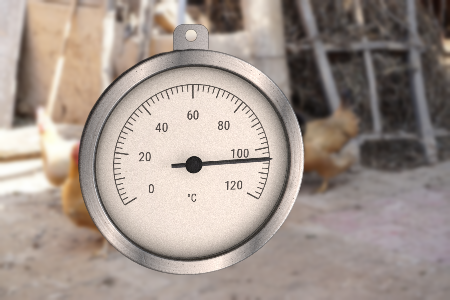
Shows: 104,°C
